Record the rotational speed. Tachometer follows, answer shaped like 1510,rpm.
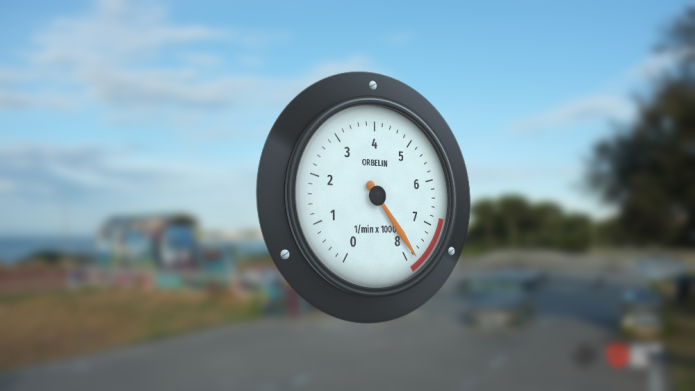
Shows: 7800,rpm
